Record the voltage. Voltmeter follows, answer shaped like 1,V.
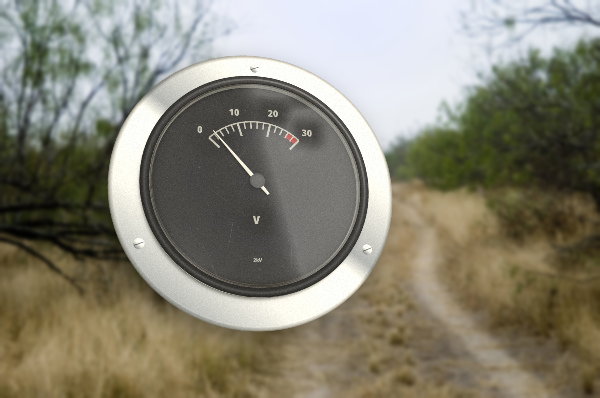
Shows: 2,V
